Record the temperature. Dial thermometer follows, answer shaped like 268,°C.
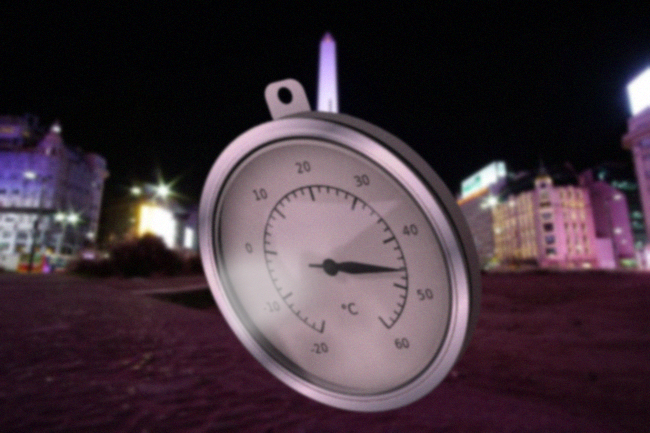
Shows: 46,°C
